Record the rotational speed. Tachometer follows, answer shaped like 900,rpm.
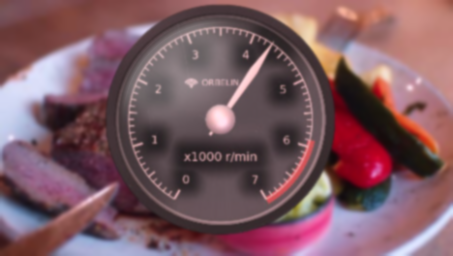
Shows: 4300,rpm
